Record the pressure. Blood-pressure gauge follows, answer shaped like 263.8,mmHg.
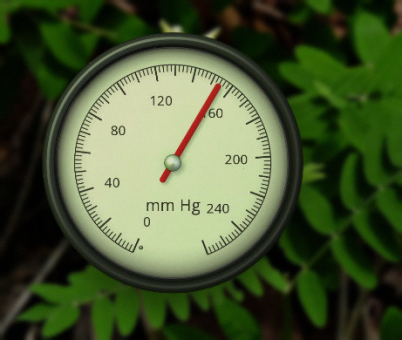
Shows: 154,mmHg
